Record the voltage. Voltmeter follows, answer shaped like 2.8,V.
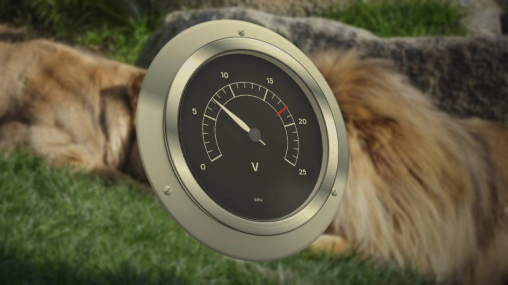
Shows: 7,V
